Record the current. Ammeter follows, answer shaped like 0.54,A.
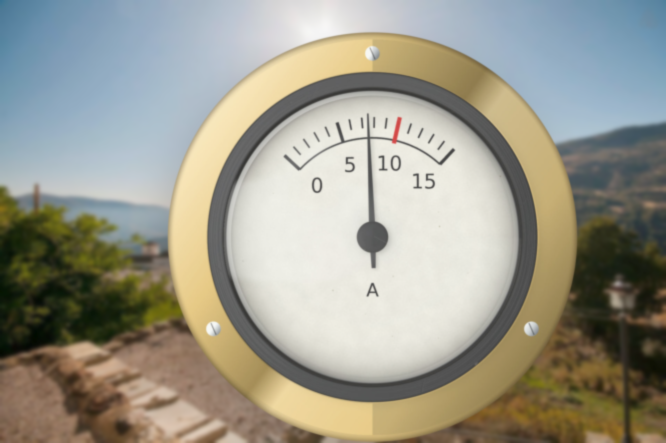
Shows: 7.5,A
